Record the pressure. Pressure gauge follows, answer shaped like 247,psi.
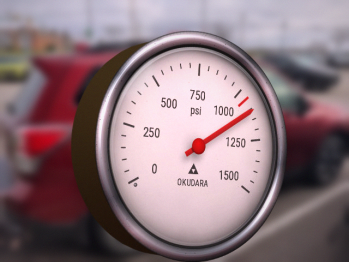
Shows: 1100,psi
